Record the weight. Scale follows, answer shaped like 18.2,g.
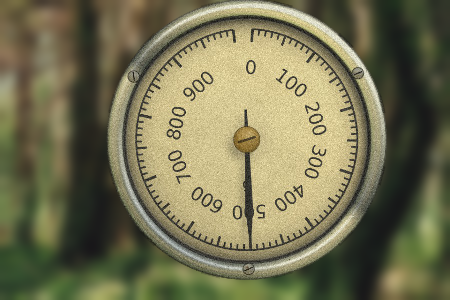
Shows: 500,g
